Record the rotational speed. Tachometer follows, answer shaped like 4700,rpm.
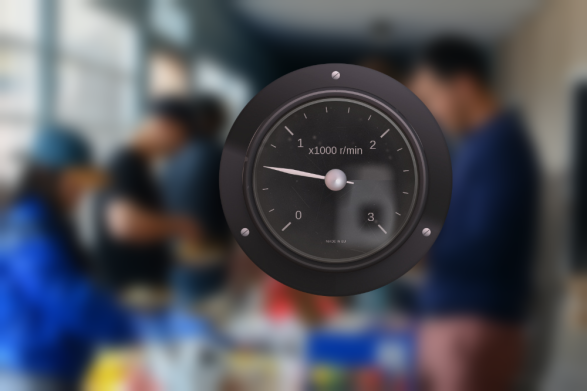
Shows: 600,rpm
